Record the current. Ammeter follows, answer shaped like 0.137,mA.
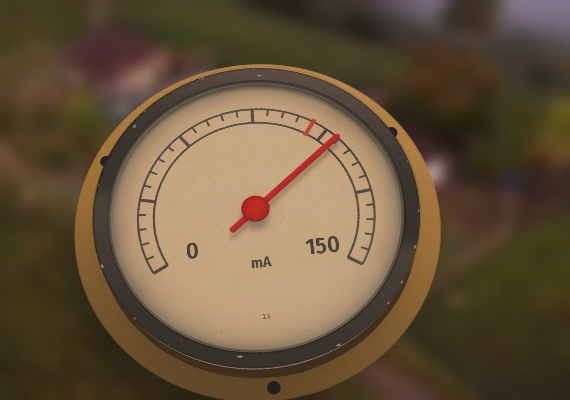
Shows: 105,mA
